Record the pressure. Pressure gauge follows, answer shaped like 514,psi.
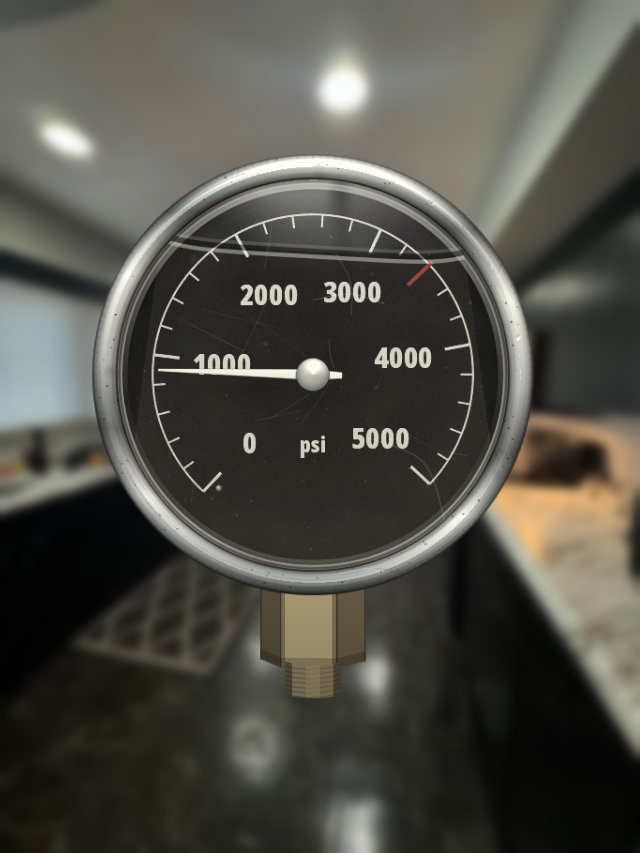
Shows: 900,psi
